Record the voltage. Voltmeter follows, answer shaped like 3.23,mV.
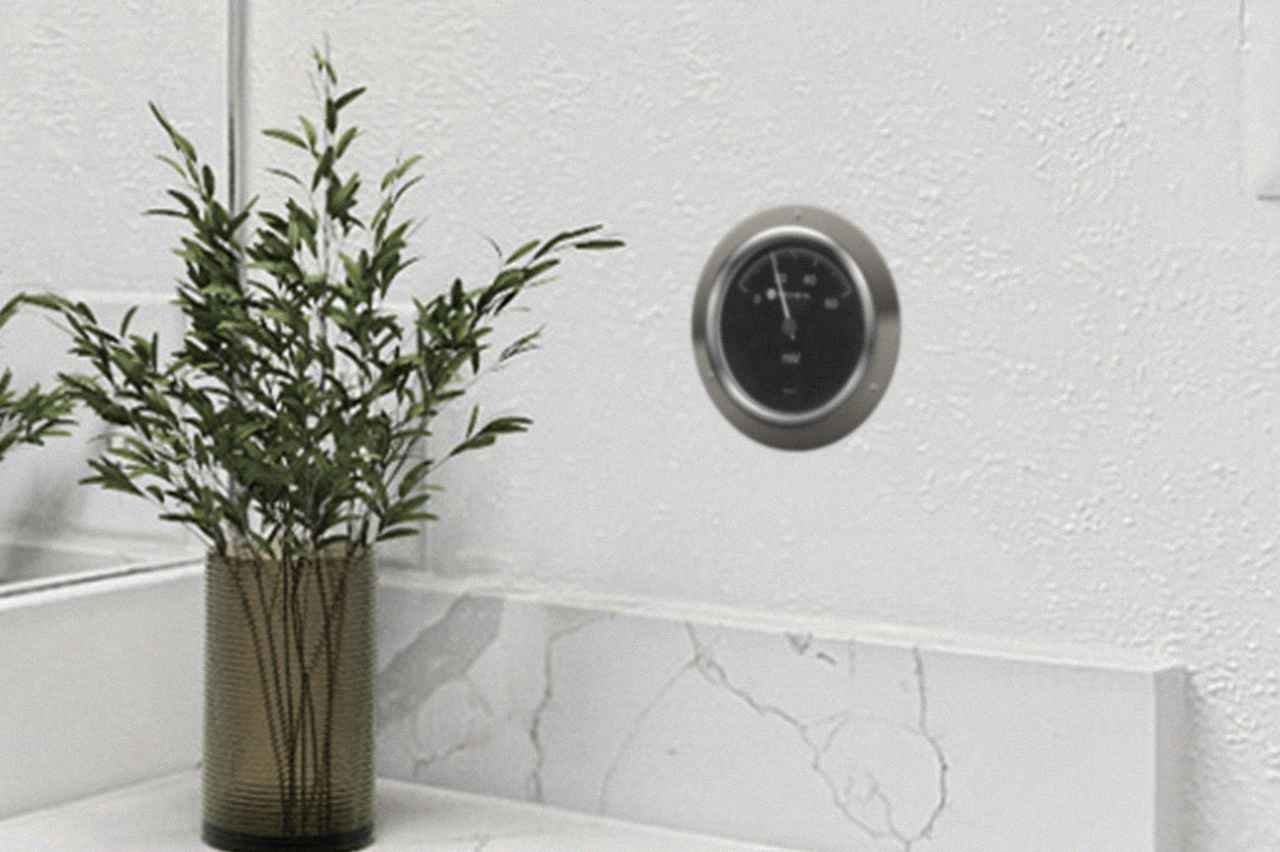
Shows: 20,mV
